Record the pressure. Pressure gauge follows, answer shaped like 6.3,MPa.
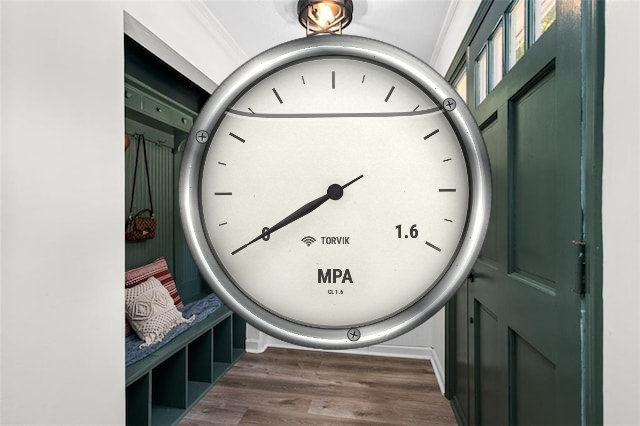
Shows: 0,MPa
